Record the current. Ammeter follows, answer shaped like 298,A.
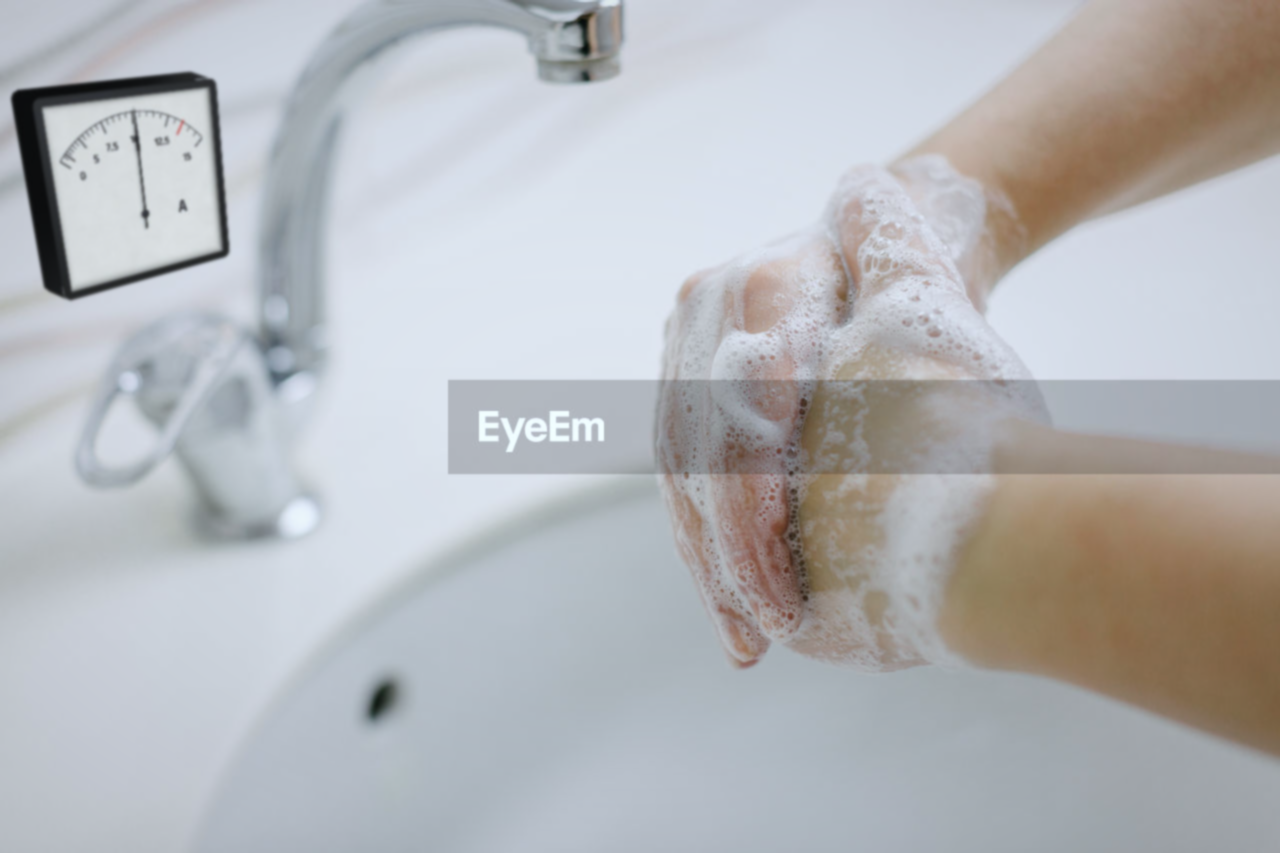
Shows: 10,A
